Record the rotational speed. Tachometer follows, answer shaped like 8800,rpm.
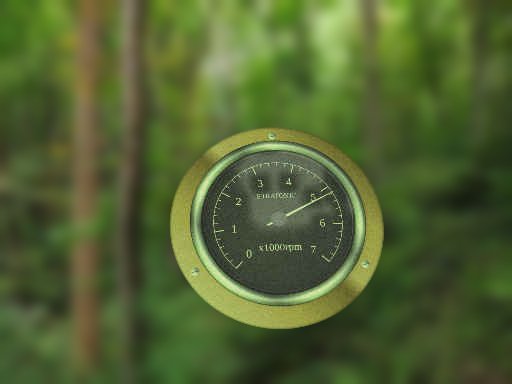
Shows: 5200,rpm
